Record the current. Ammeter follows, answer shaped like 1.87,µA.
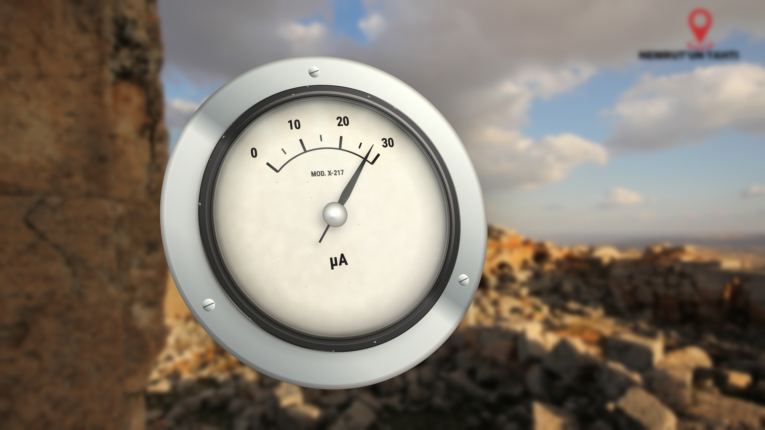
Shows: 27.5,µA
